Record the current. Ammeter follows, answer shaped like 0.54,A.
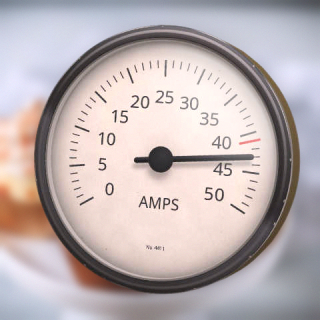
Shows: 43,A
